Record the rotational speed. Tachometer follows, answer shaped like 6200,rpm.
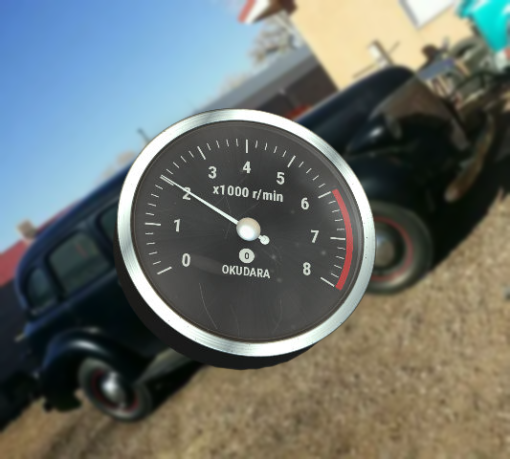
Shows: 2000,rpm
